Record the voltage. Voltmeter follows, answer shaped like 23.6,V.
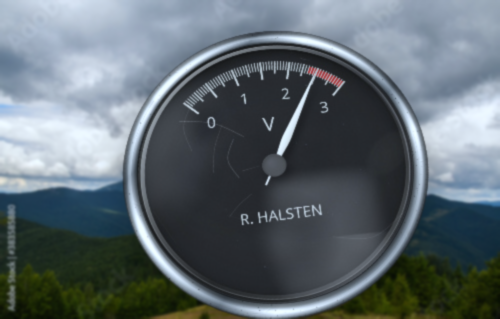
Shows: 2.5,V
